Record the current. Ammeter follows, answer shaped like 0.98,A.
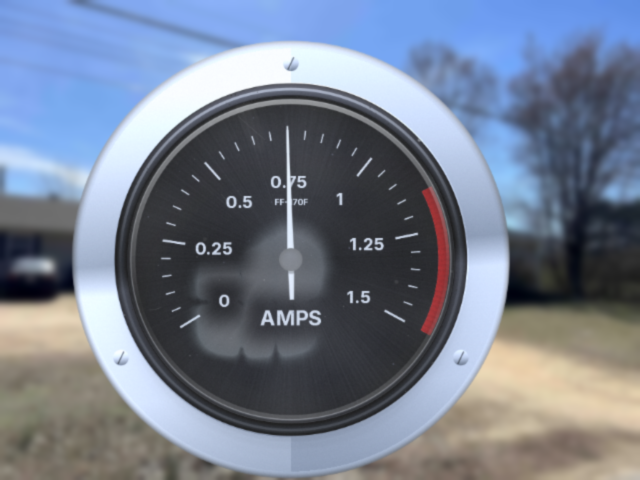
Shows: 0.75,A
